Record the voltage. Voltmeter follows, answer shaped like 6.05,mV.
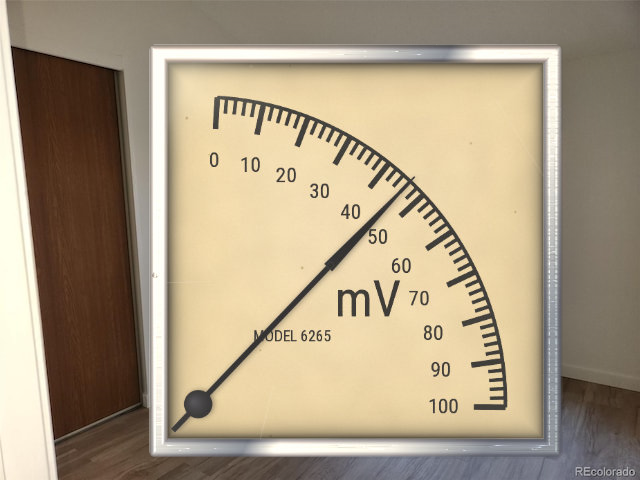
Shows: 46,mV
